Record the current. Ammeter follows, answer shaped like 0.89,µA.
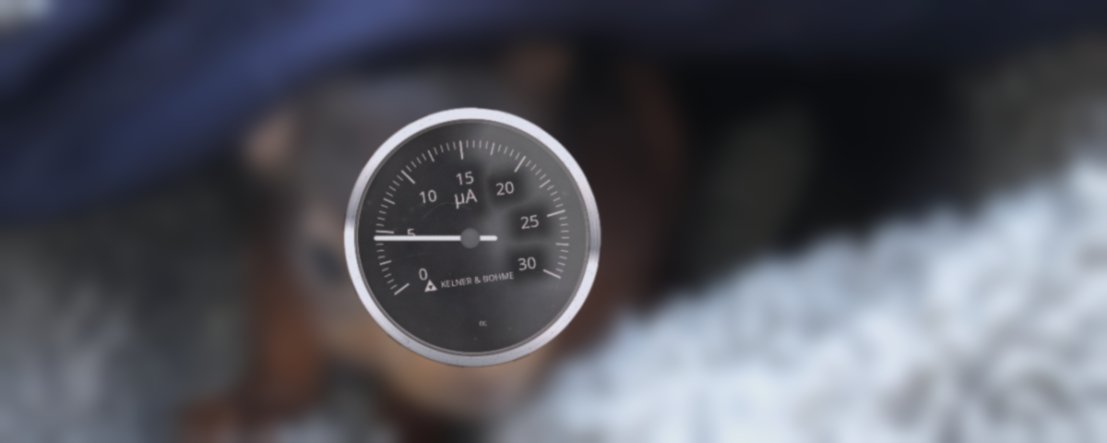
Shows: 4.5,µA
